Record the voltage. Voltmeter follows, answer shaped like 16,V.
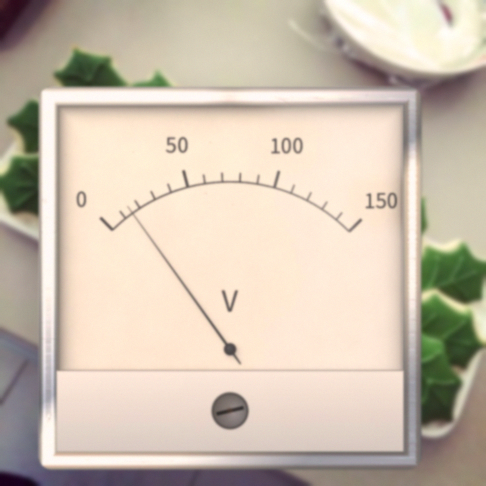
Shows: 15,V
